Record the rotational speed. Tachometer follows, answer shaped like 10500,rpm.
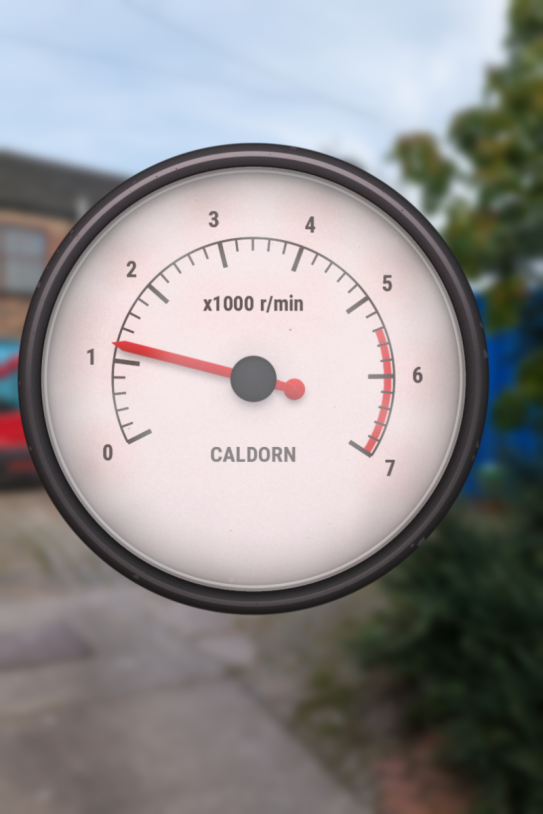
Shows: 1200,rpm
